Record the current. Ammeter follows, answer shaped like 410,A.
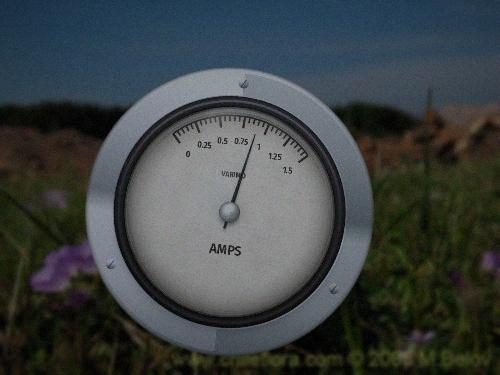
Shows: 0.9,A
